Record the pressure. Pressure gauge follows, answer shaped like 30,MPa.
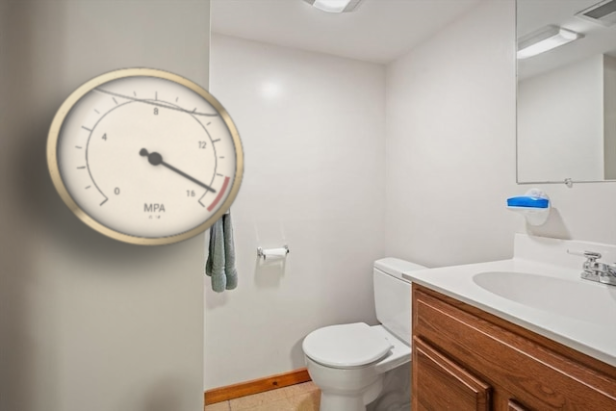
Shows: 15,MPa
